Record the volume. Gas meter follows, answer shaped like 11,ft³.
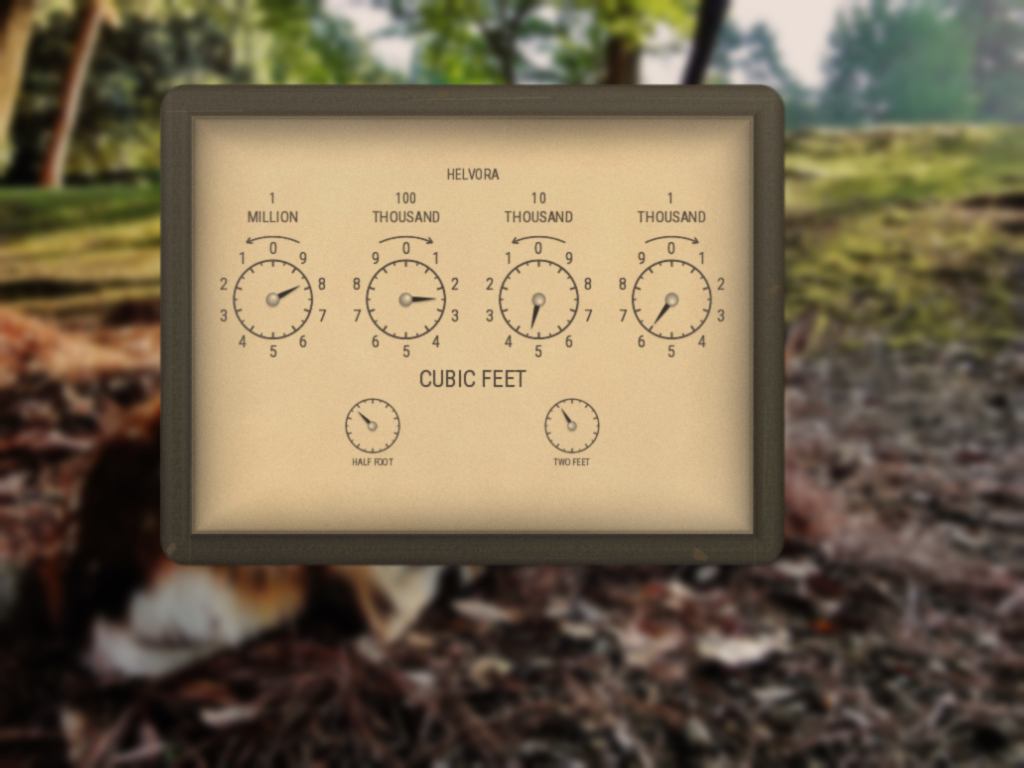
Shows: 824600,ft³
